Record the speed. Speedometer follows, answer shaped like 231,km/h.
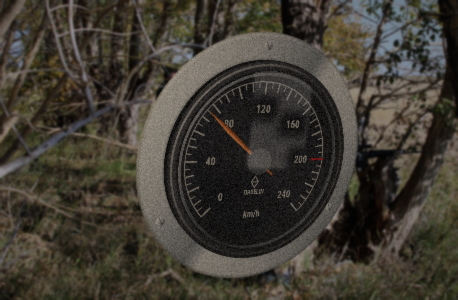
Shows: 75,km/h
